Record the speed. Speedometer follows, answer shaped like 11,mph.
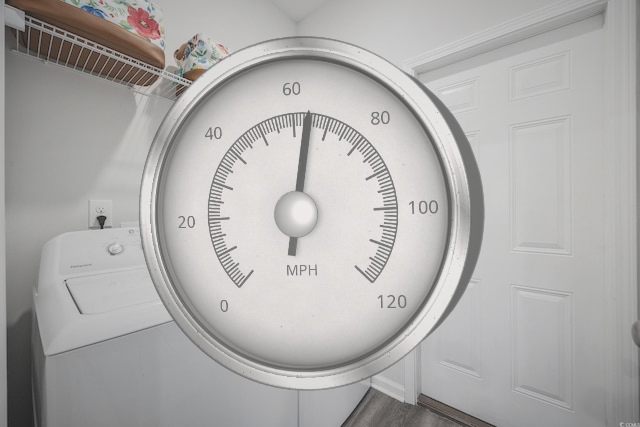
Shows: 65,mph
